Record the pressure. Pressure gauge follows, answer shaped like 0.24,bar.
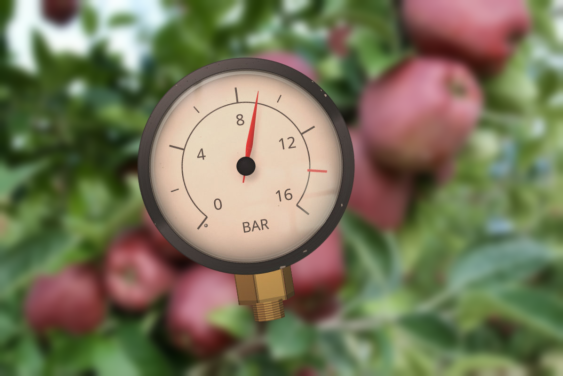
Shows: 9,bar
